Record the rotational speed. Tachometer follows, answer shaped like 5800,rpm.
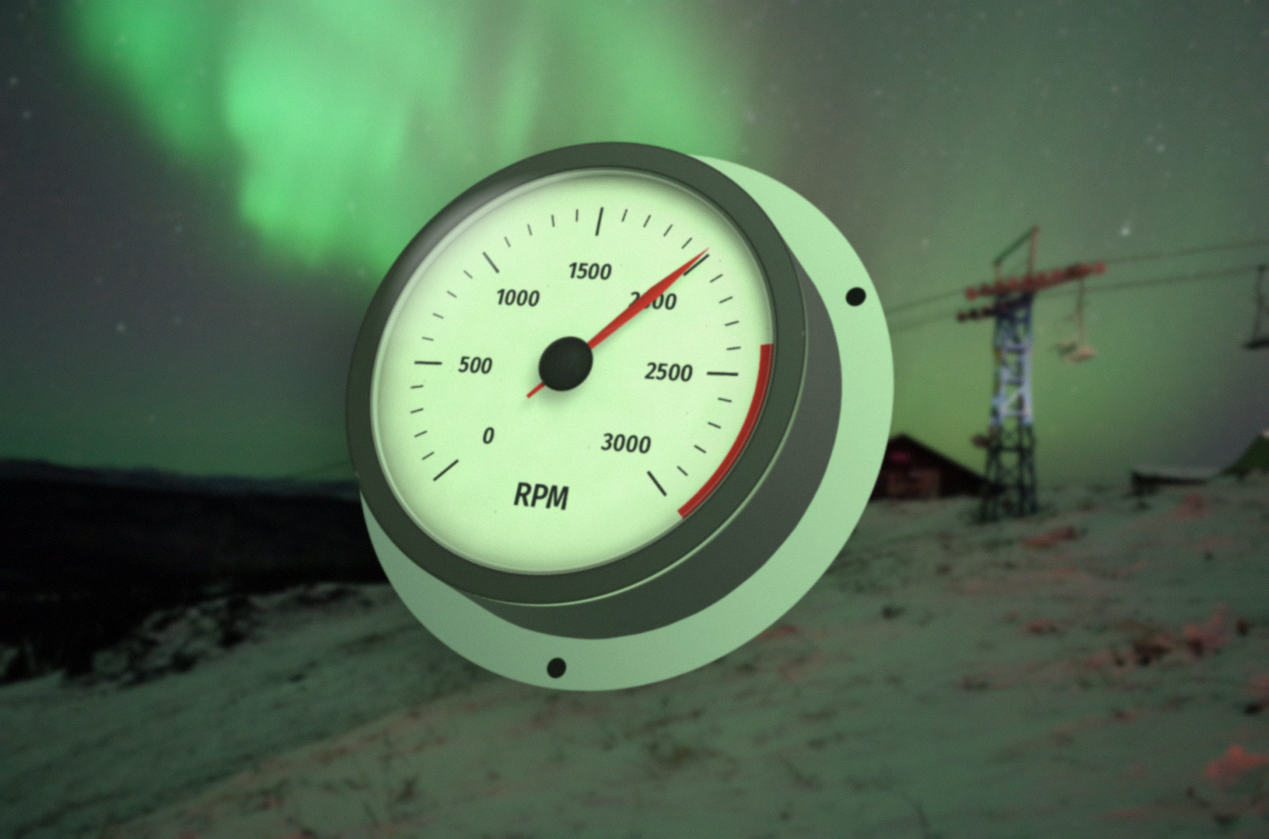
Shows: 2000,rpm
